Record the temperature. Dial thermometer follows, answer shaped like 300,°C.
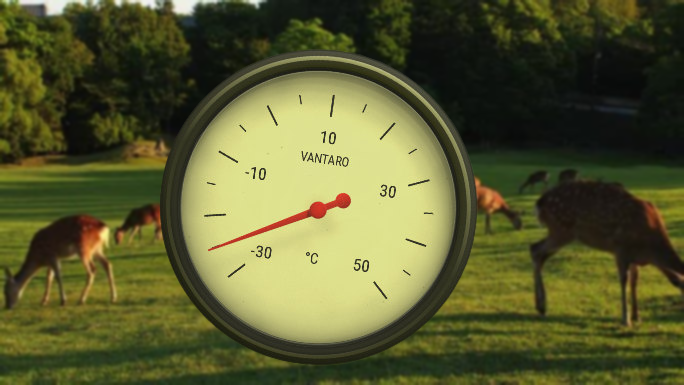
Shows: -25,°C
